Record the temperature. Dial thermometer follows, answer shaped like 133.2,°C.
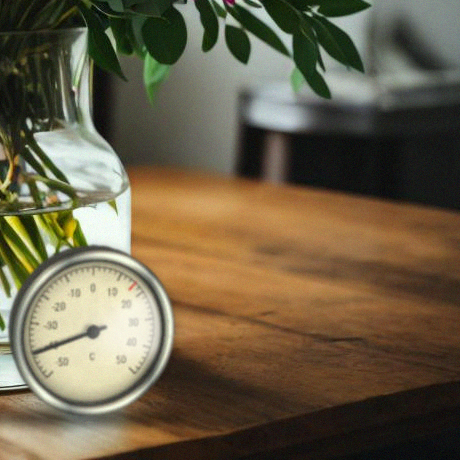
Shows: -40,°C
